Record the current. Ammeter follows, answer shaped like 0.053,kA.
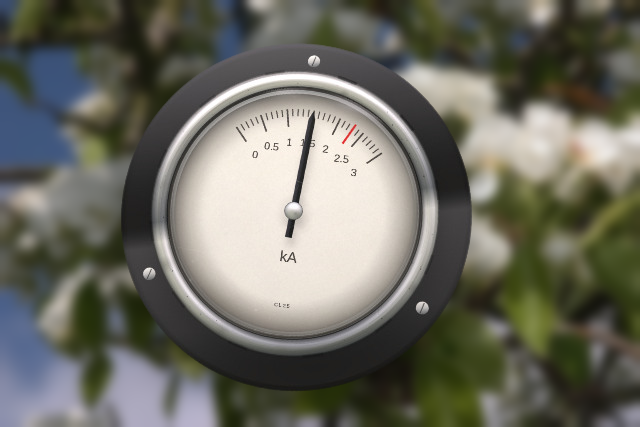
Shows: 1.5,kA
